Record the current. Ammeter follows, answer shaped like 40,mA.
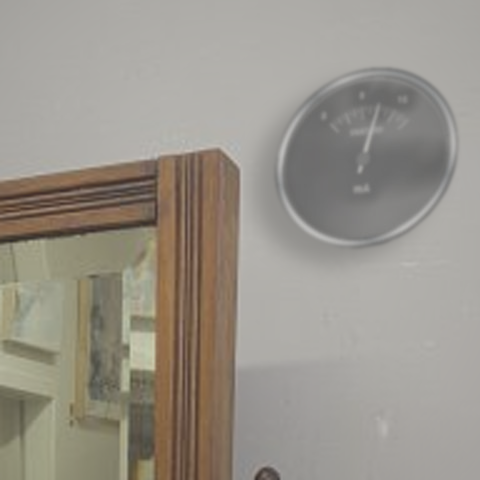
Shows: 12,mA
